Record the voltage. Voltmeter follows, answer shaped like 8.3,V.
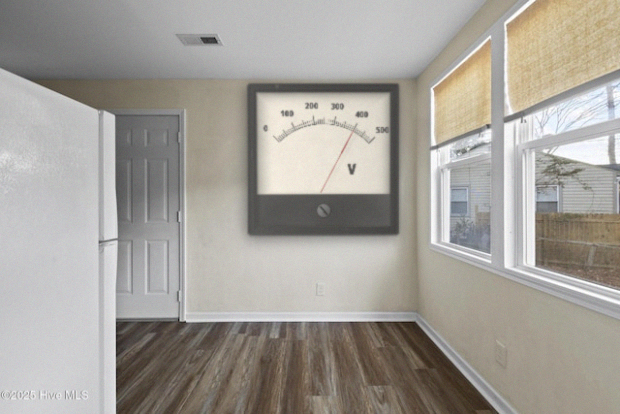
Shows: 400,V
